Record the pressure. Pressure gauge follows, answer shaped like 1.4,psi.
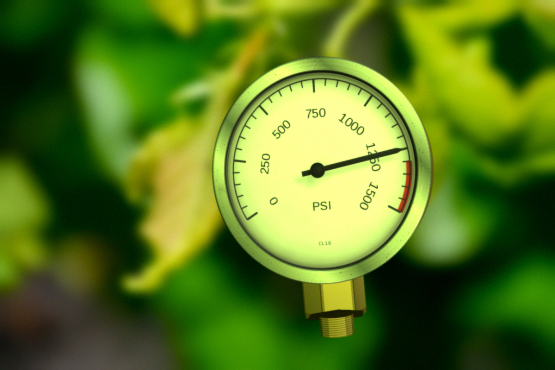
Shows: 1250,psi
